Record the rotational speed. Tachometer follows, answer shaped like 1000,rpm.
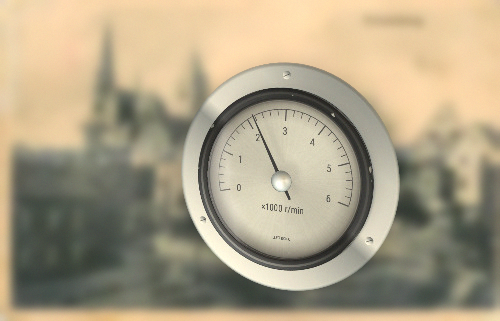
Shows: 2200,rpm
